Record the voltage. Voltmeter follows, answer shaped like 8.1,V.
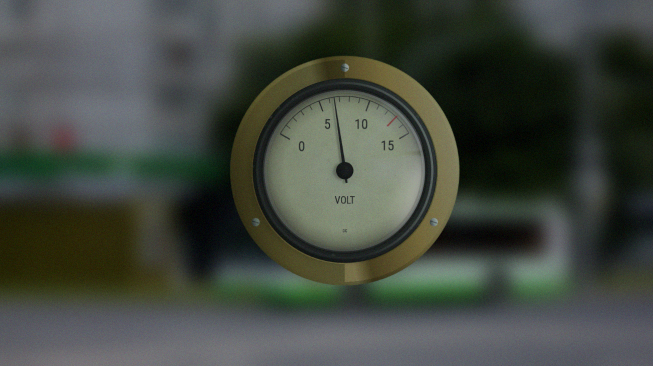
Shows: 6.5,V
